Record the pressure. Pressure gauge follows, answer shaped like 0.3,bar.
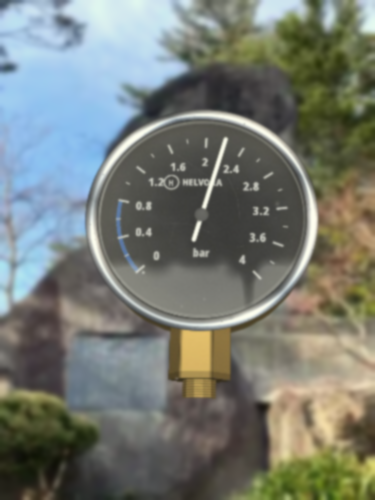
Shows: 2.2,bar
